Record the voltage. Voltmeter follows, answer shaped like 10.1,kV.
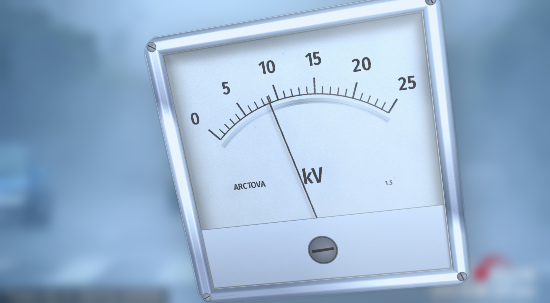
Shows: 9,kV
